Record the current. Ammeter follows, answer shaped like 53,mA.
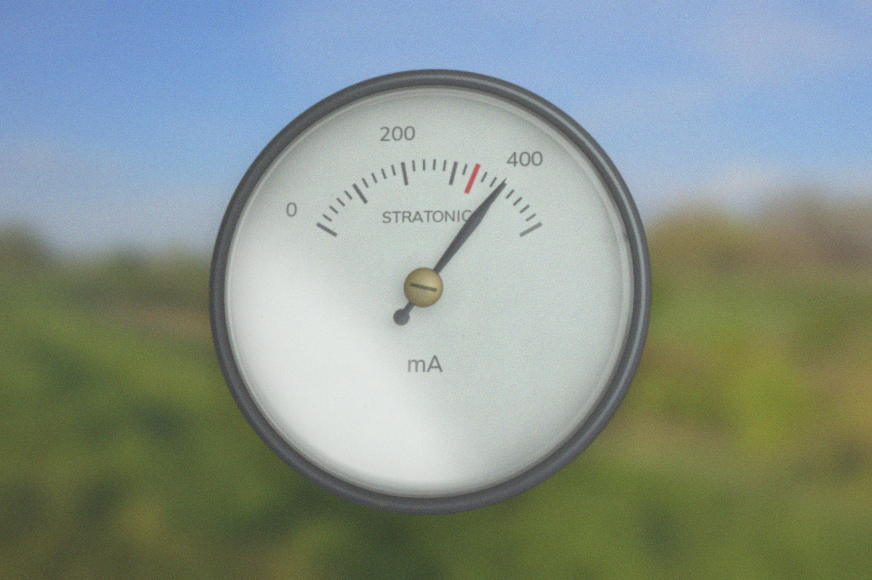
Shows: 400,mA
